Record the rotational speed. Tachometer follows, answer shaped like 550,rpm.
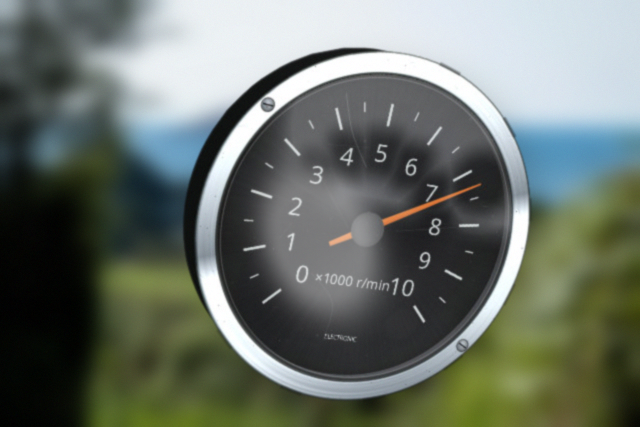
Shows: 7250,rpm
